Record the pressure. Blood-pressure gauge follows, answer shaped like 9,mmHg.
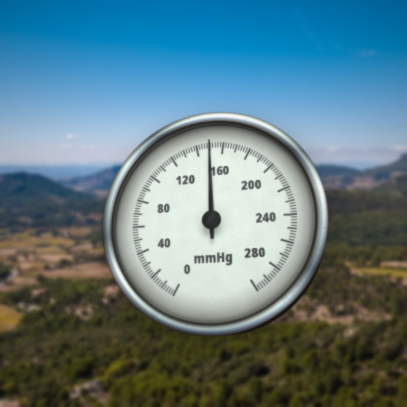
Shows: 150,mmHg
